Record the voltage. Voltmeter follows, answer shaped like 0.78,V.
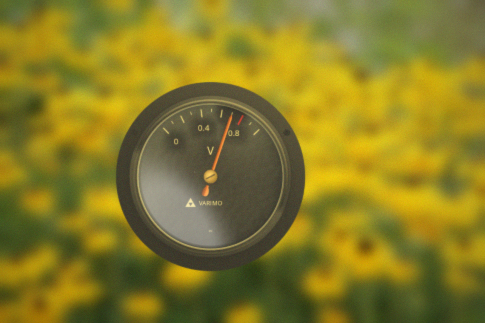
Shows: 0.7,V
